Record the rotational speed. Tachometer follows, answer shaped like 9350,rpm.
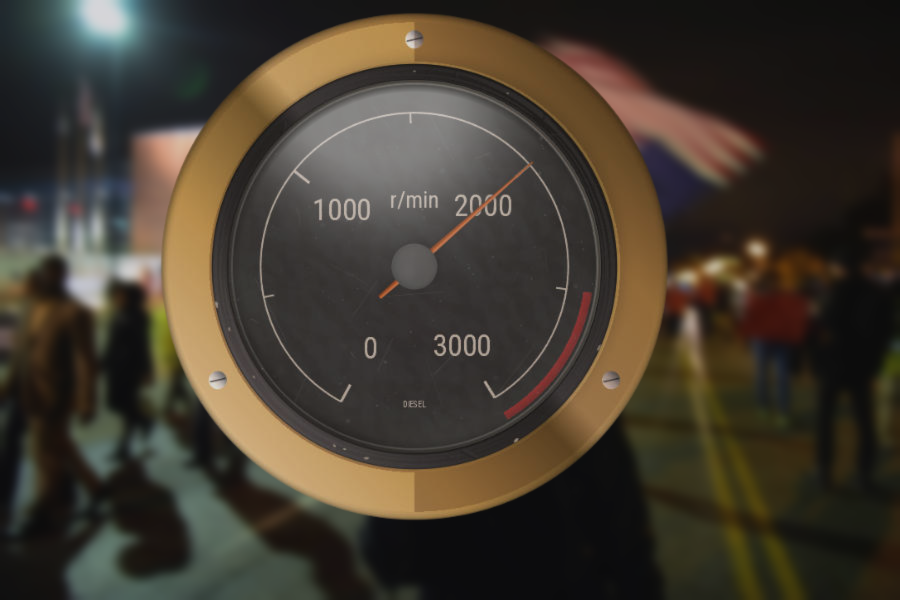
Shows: 2000,rpm
